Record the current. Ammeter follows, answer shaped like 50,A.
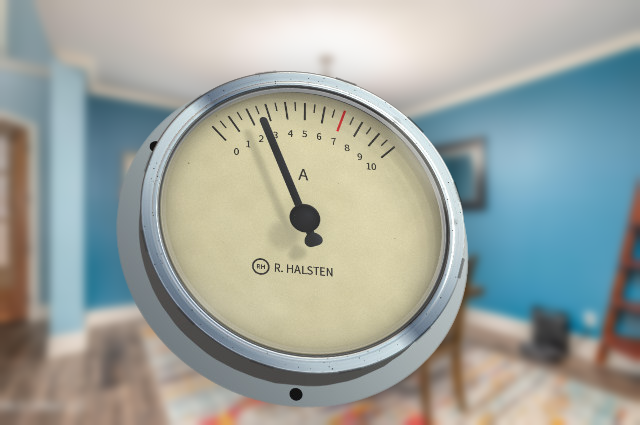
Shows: 2.5,A
